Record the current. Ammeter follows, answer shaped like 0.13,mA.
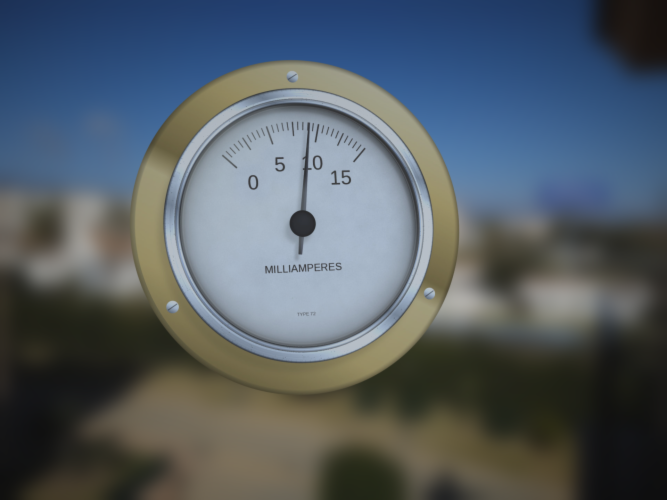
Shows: 9,mA
